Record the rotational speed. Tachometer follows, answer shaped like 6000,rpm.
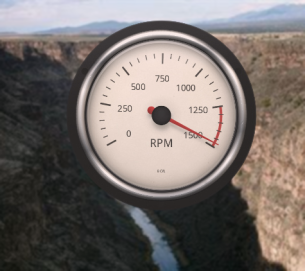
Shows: 1475,rpm
